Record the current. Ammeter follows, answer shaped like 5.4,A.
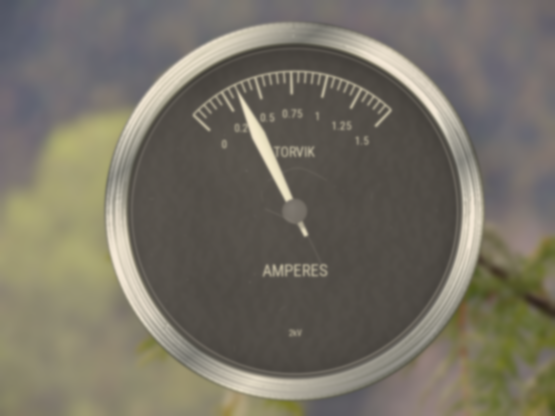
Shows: 0.35,A
